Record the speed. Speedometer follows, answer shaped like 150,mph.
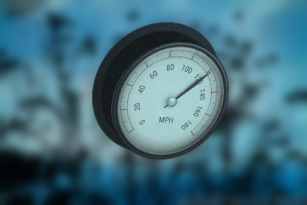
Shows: 120,mph
